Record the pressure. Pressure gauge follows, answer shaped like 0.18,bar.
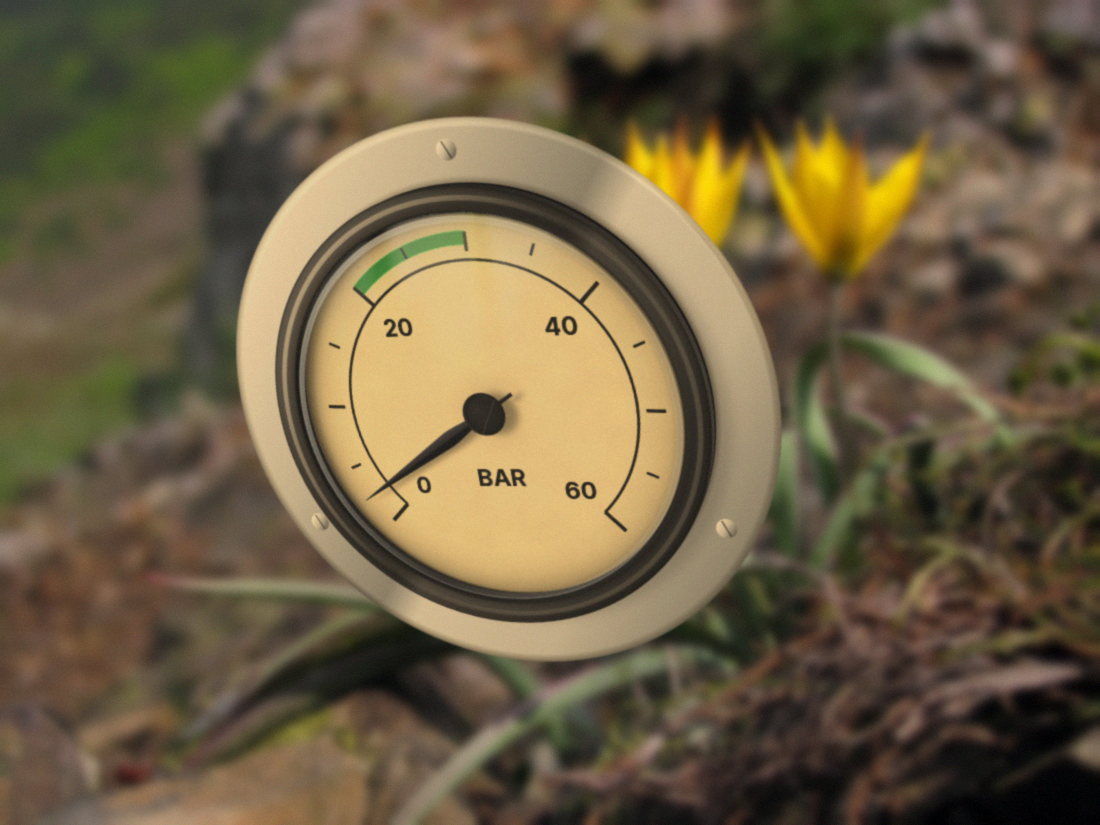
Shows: 2.5,bar
